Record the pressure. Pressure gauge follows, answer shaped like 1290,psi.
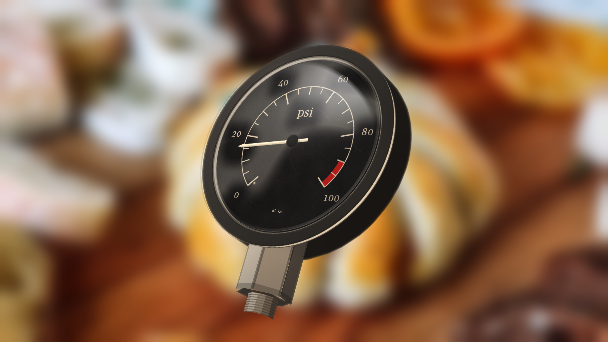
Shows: 15,psi
